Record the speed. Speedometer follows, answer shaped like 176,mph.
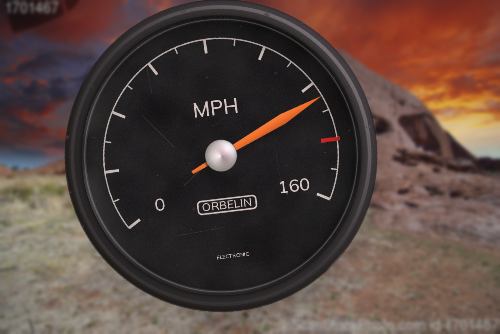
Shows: 125,mph
